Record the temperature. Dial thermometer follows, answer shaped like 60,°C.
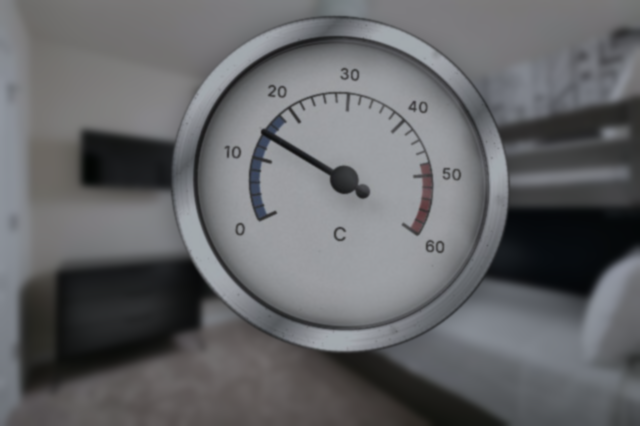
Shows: 14,°C
